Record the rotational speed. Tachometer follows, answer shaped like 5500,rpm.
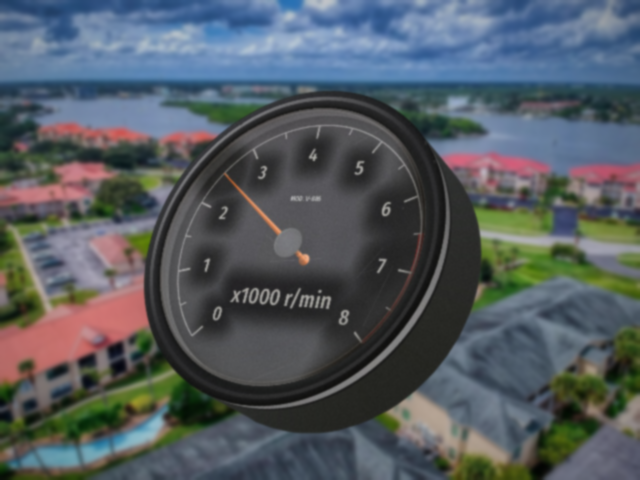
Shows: 2500,rpm
